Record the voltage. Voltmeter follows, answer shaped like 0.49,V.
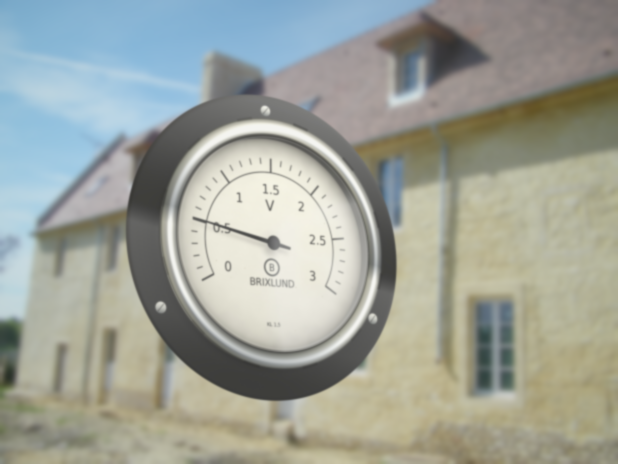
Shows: 0.5,V
